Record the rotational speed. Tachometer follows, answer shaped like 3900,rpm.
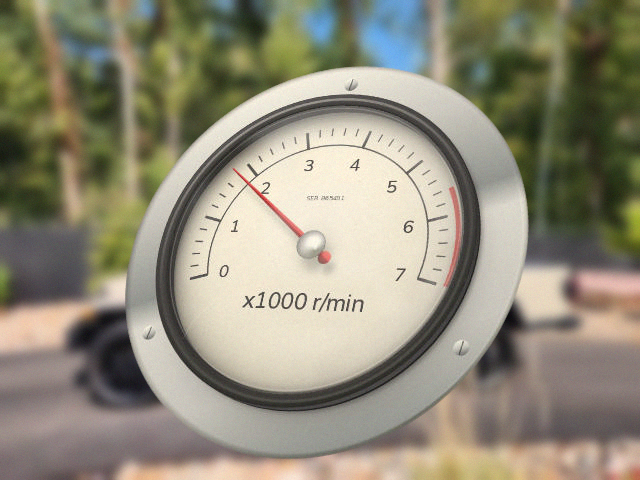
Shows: 1800,rpm
